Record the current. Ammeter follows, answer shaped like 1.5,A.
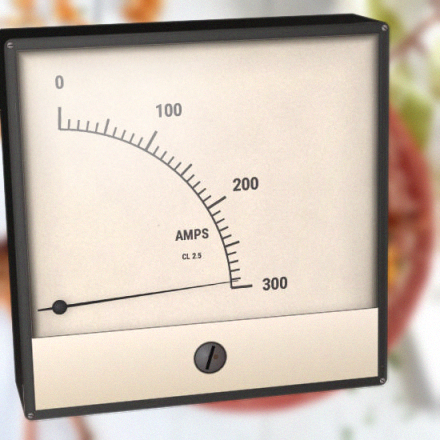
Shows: 290,A
